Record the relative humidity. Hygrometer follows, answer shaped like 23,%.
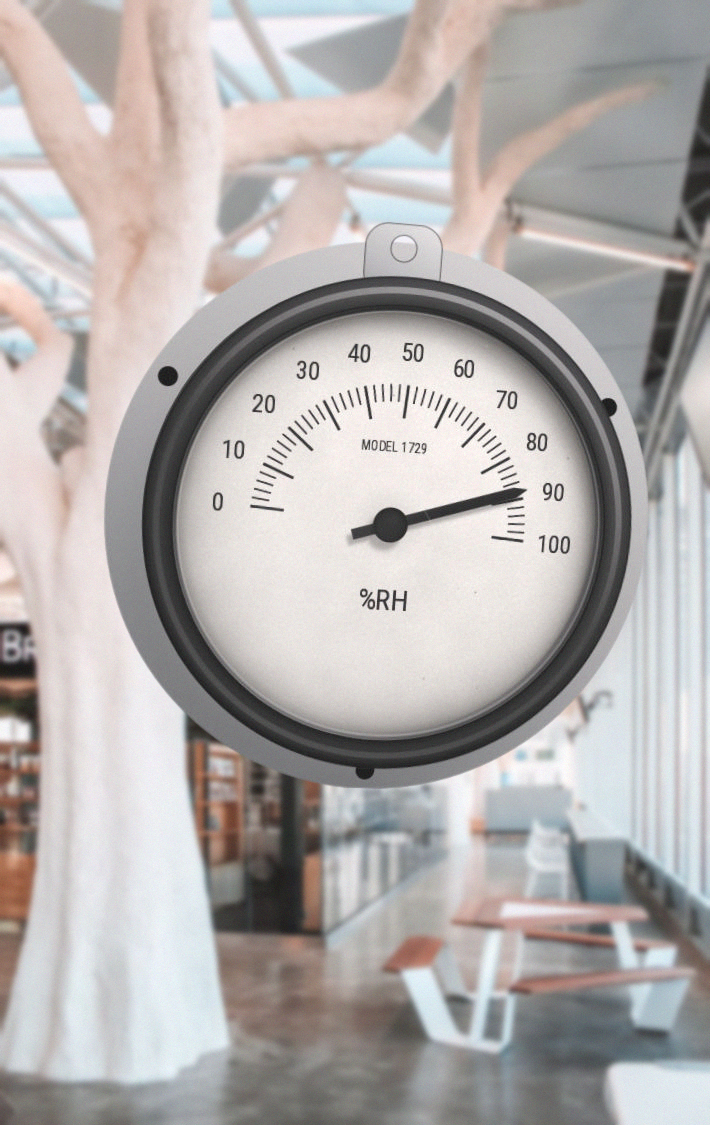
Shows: 88,%
